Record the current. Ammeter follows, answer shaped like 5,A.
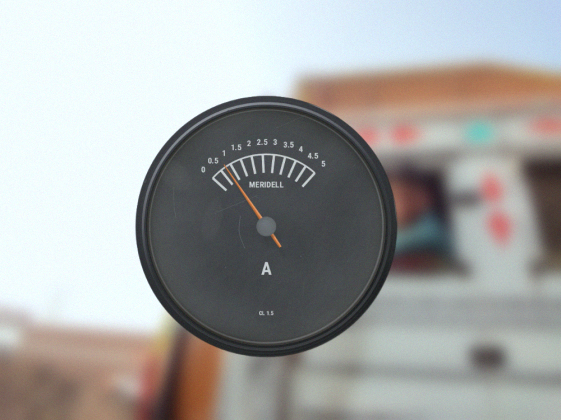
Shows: 0.75,A
